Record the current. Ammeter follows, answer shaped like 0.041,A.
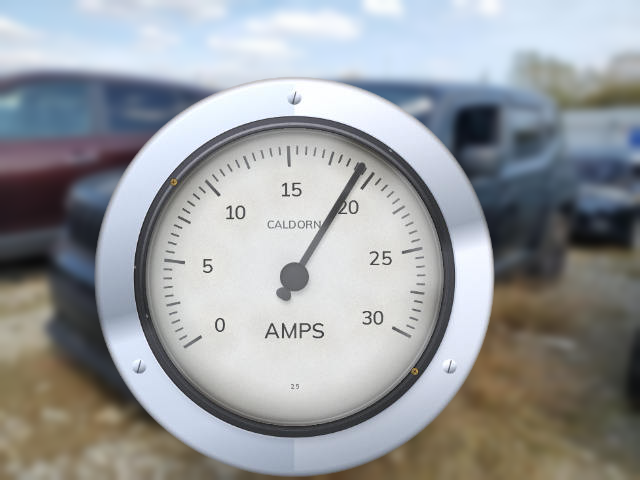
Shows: 19.25,A
